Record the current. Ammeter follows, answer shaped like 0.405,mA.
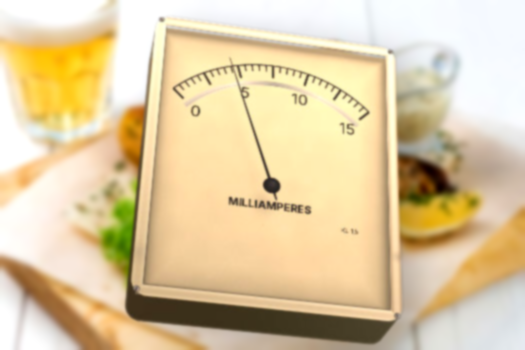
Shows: 4.5,mA
